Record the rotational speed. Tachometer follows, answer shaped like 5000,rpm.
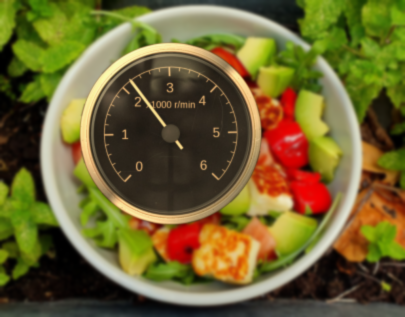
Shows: 2200,rpm
